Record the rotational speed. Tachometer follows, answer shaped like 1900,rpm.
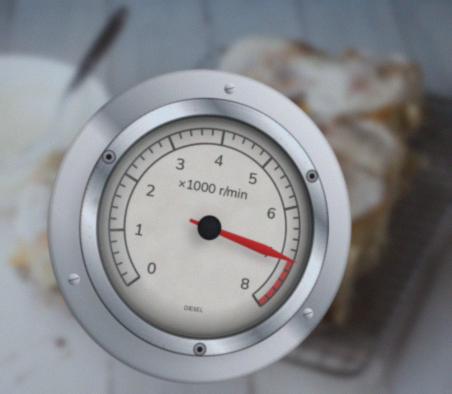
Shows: 7000,rpm
